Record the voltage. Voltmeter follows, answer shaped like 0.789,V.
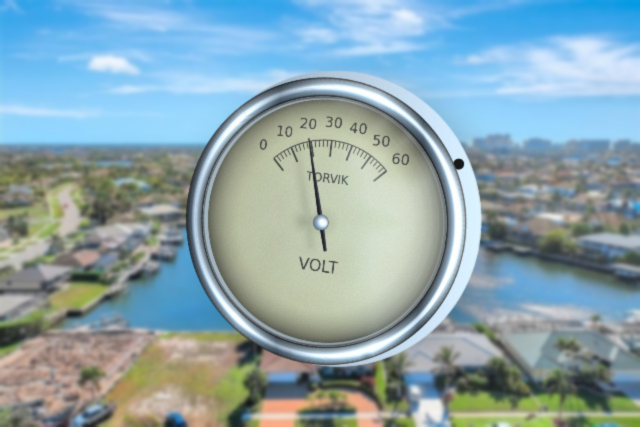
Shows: 20,V
